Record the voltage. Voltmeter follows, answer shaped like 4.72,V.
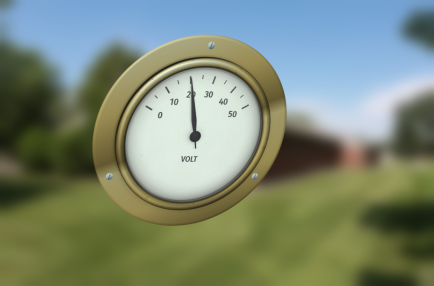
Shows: 20,V
